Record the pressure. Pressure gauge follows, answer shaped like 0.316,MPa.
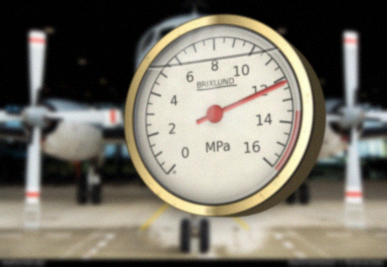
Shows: 12.25,MPa
